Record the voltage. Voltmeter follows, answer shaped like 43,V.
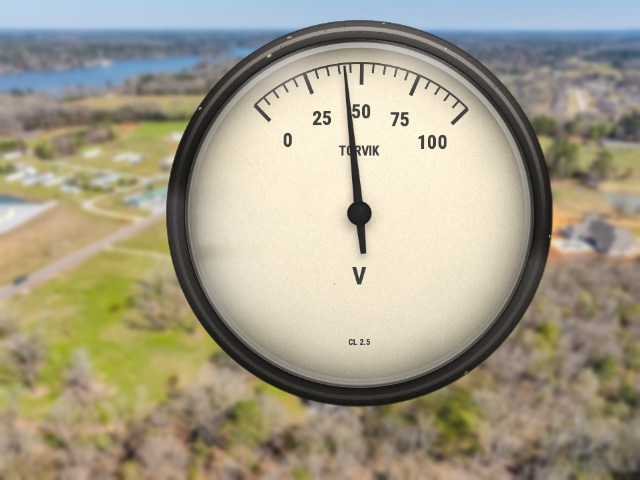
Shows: 42.5,V
